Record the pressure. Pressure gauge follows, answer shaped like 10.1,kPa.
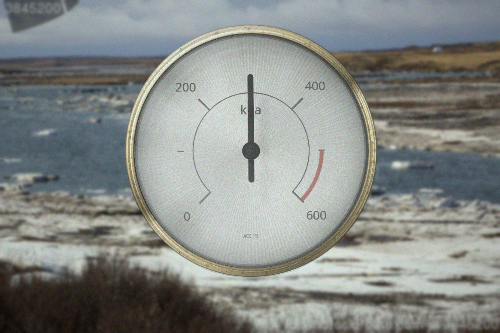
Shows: 300,kPa
